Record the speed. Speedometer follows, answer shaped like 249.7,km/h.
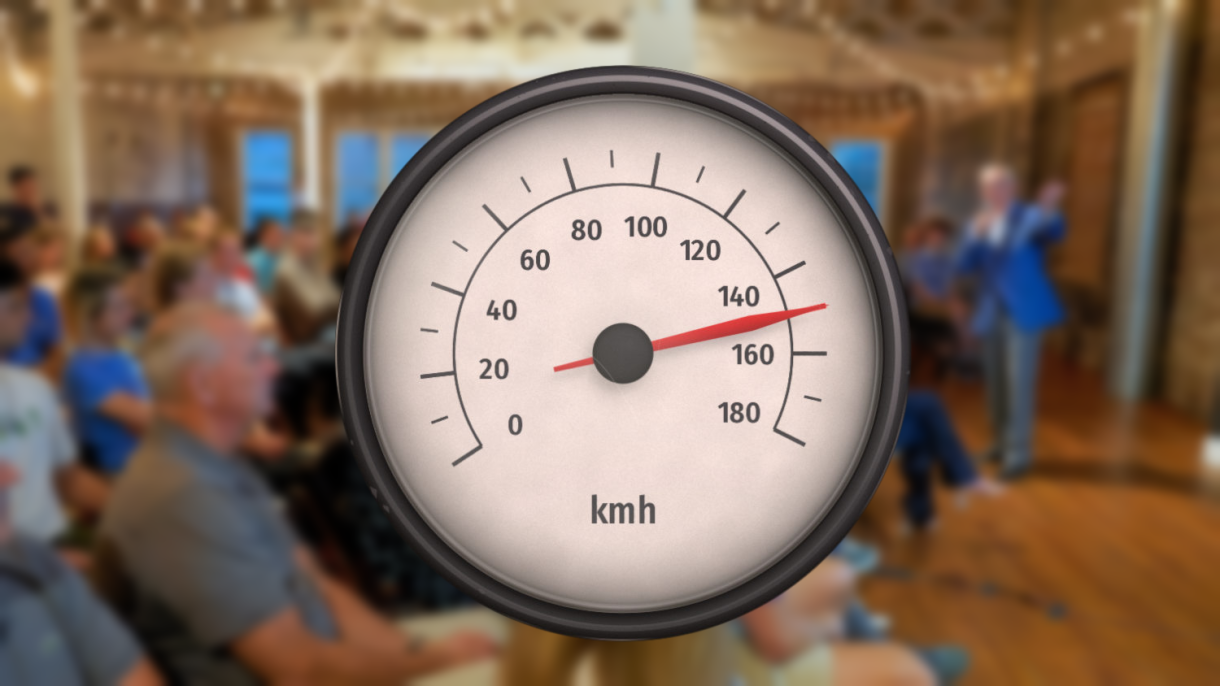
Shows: 150,km/h
